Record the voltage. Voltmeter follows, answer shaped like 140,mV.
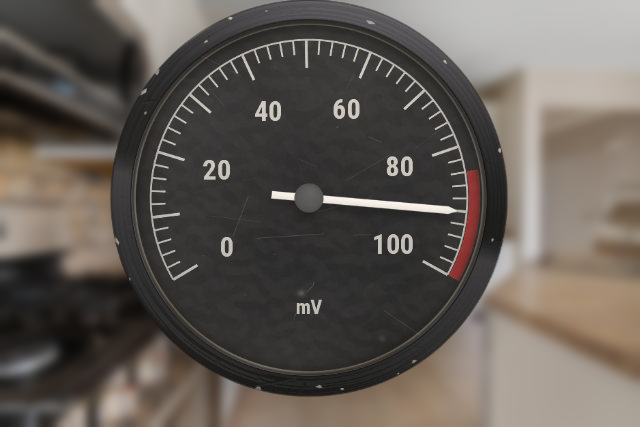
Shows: 90,mV
